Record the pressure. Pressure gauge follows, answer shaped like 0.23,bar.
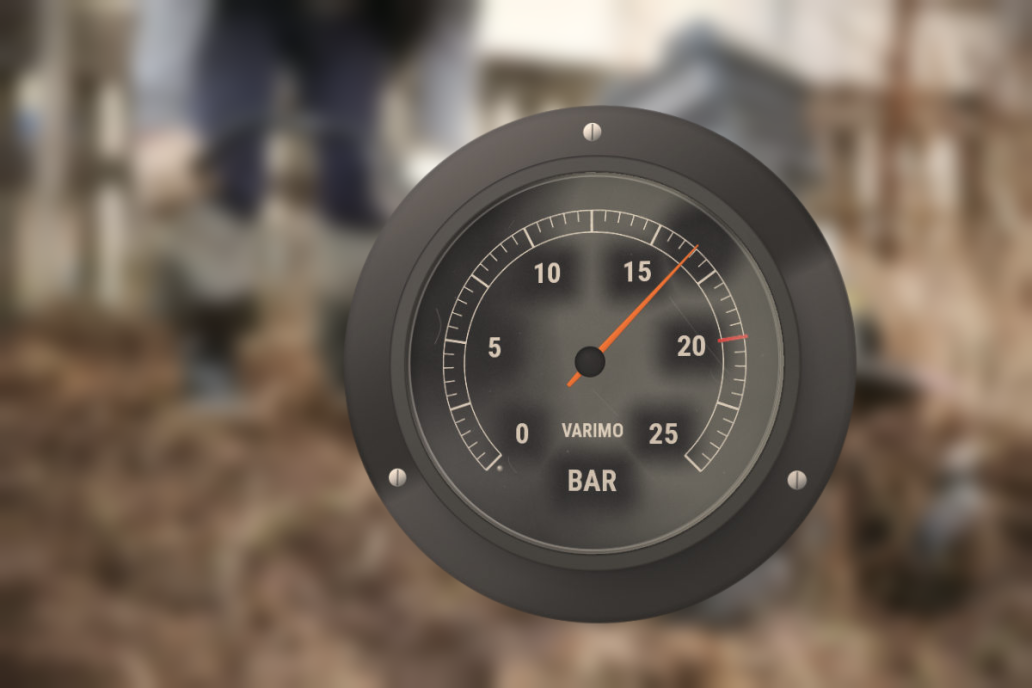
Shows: 16.5,bar
